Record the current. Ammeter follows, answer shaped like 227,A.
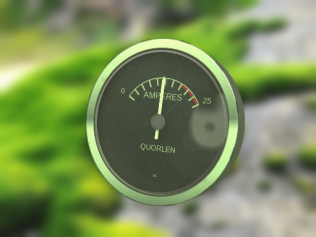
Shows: 12.5,A
